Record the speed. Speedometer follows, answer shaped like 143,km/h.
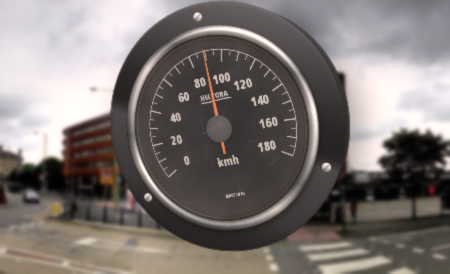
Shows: 90,km/h
